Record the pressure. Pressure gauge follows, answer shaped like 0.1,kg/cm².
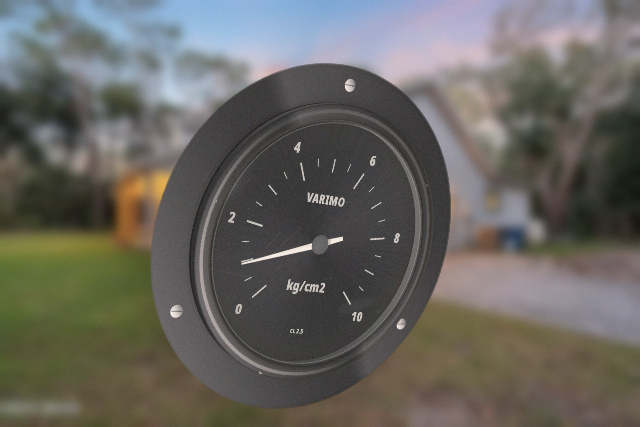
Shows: 1,kg/cm²
